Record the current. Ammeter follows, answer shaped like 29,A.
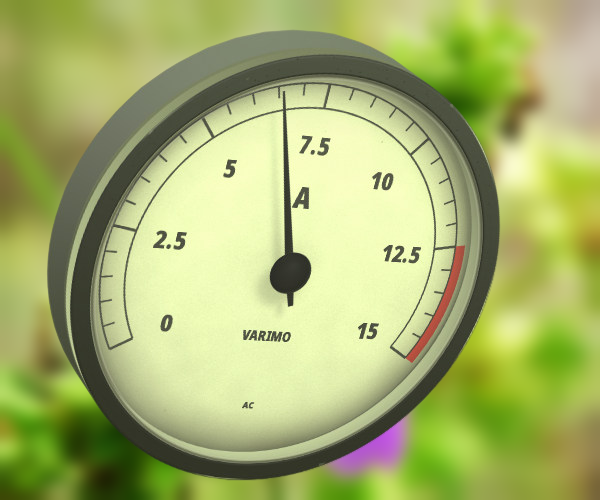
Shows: 6.5,A
